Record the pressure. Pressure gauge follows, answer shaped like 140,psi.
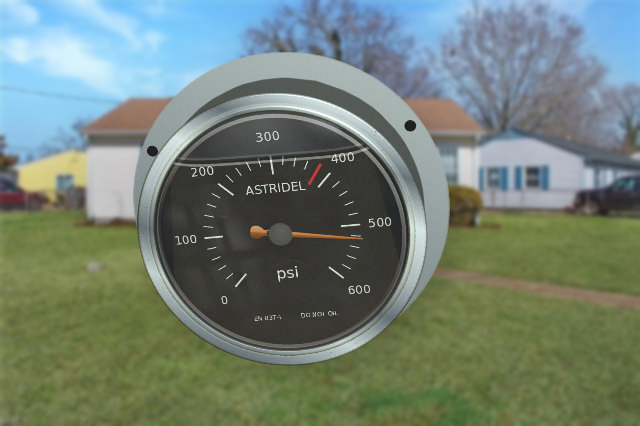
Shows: 520,psi
